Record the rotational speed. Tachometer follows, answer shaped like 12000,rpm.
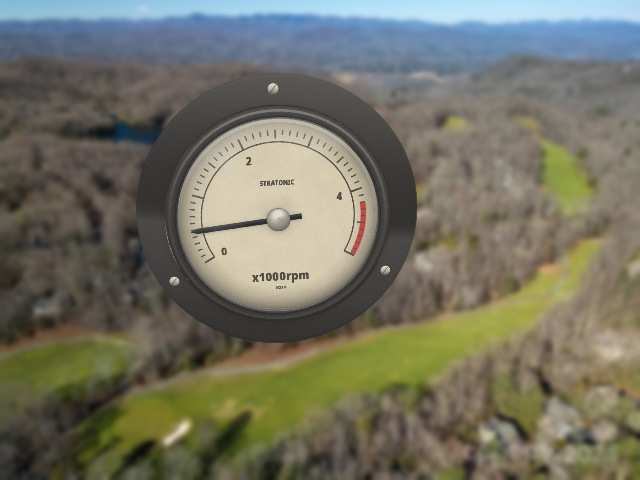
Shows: 500,rpm
